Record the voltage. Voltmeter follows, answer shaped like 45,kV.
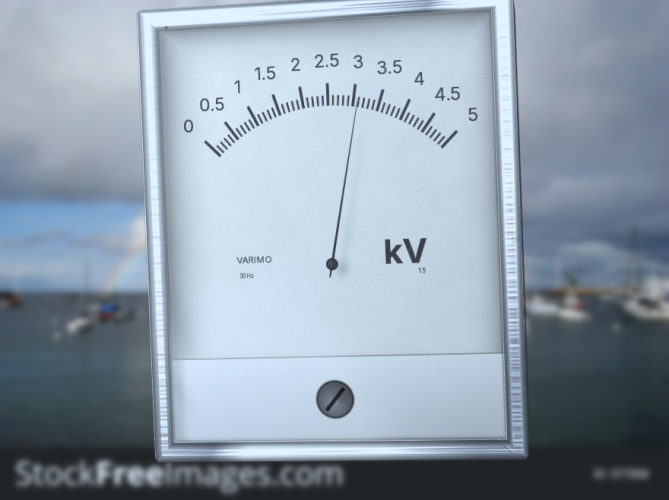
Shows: 3.1,kV
